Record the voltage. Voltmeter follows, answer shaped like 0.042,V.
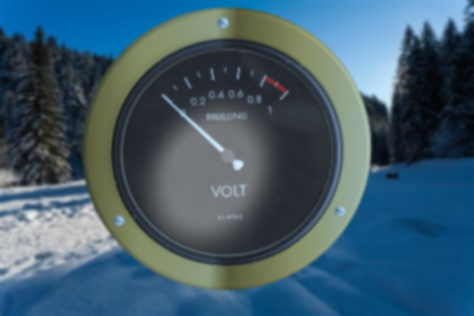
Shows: 0,V
